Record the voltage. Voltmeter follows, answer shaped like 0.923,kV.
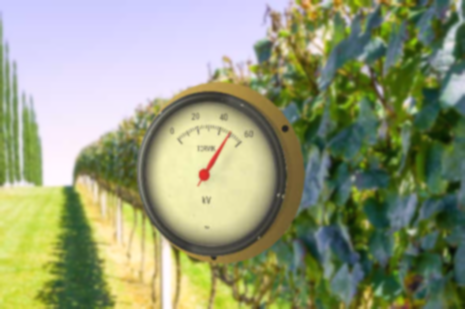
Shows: 50,kV
